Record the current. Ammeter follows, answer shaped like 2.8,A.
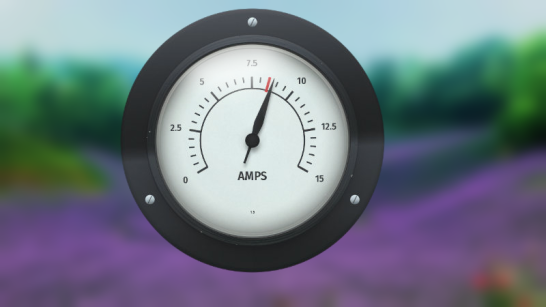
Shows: 8.75,A
